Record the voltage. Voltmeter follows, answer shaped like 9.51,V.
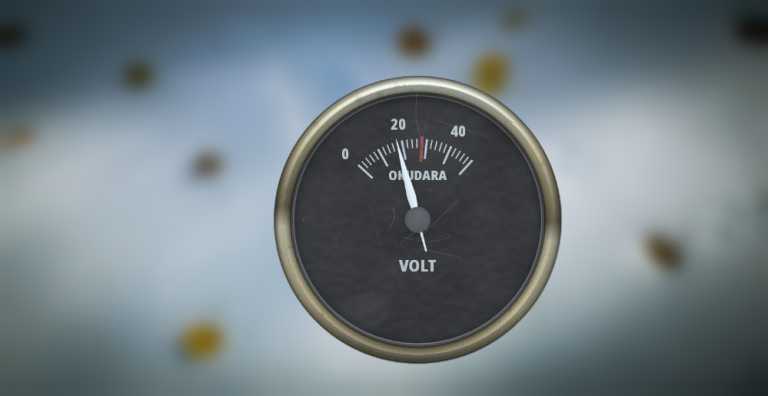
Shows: 18,V
